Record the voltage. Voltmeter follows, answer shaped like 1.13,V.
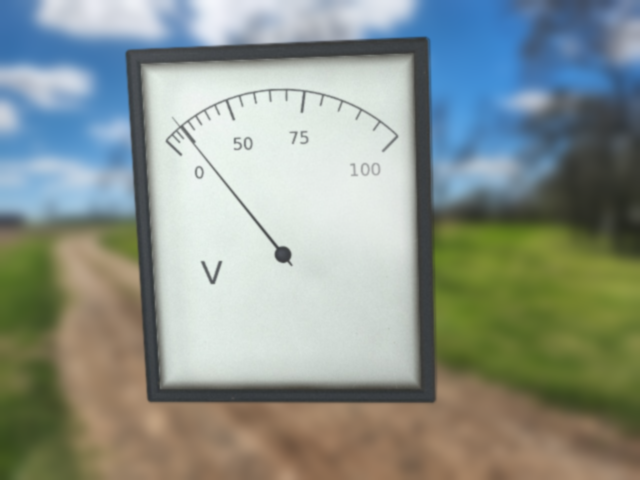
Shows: 25,V
